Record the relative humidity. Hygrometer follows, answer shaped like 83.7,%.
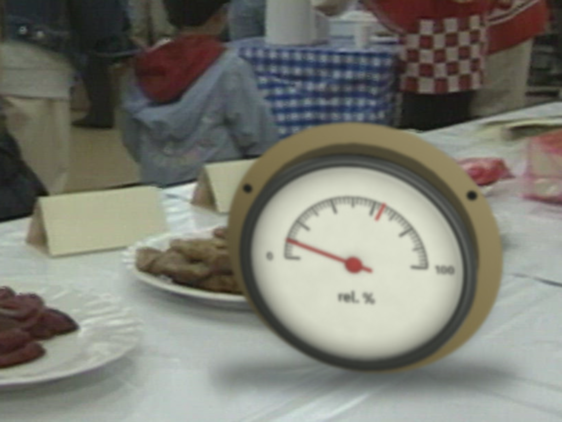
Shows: 10,%
